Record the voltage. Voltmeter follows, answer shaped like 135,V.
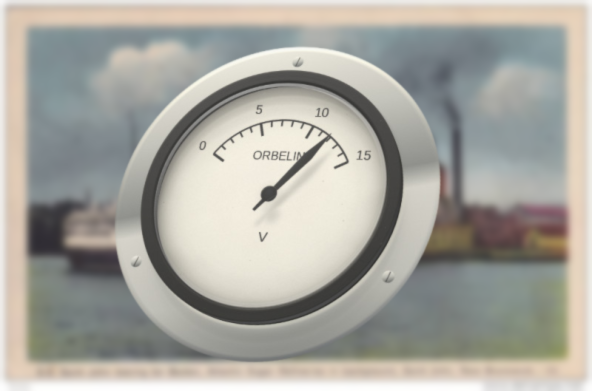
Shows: 12,V
